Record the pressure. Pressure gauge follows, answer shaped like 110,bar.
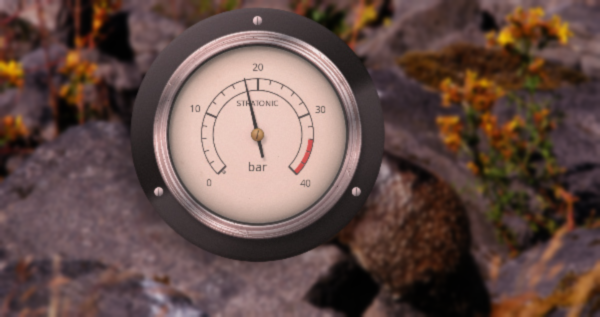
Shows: 18,bar
